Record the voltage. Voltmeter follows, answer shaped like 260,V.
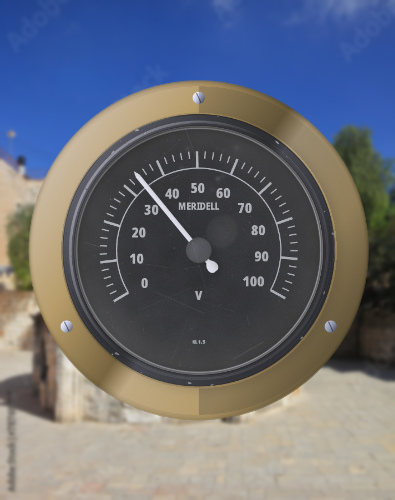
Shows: 34,V
